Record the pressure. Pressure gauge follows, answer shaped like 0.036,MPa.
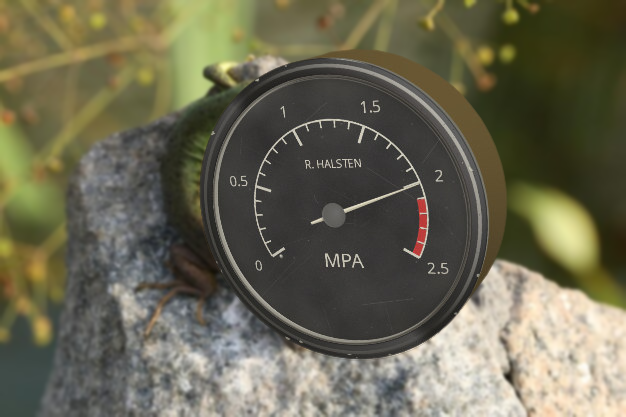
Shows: 2,MPa
